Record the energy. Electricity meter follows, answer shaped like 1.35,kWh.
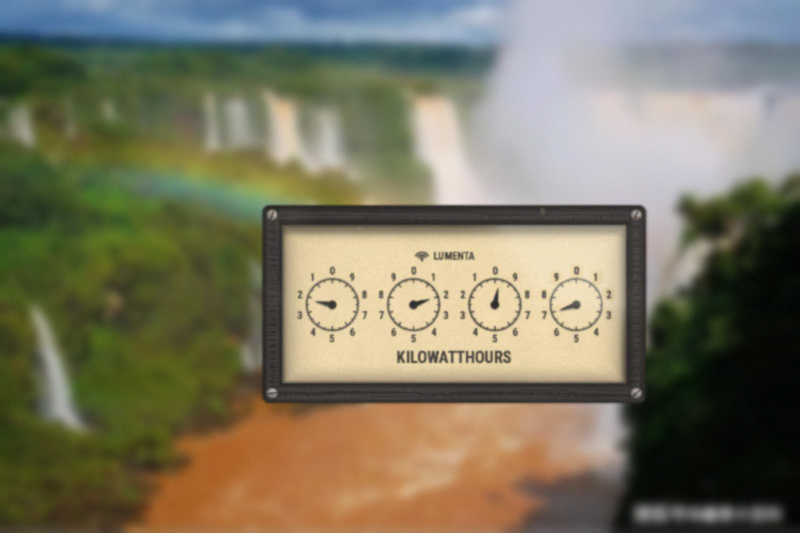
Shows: 2197,kWh
